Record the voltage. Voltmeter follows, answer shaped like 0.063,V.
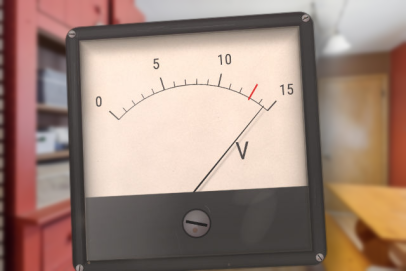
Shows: 14.5,V
